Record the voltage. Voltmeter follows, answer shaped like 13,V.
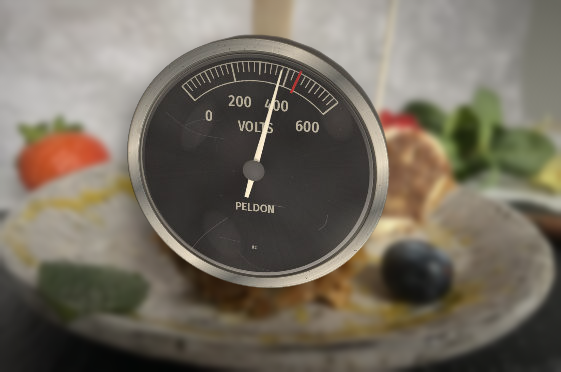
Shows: 380,V
